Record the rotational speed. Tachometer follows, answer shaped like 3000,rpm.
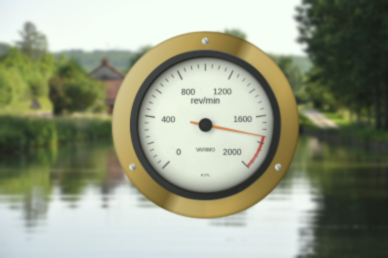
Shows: 1750,rpm
